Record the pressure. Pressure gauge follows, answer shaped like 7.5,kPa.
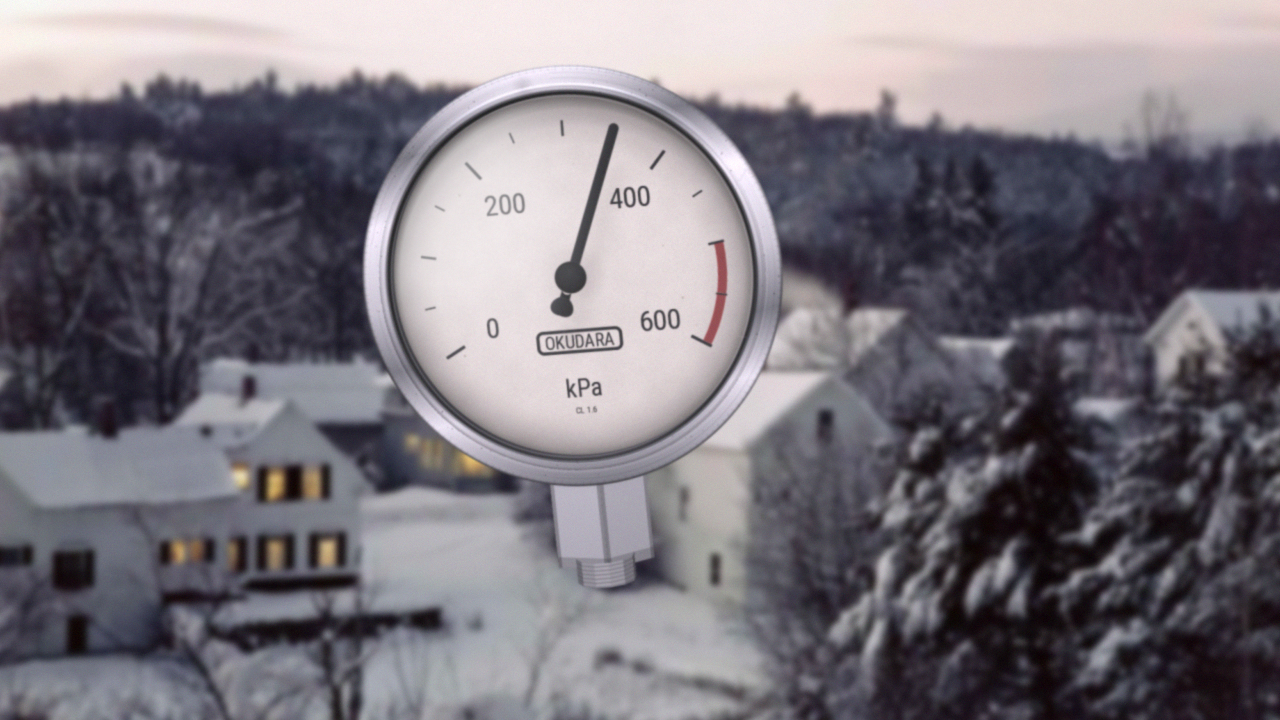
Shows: 350,kPa
